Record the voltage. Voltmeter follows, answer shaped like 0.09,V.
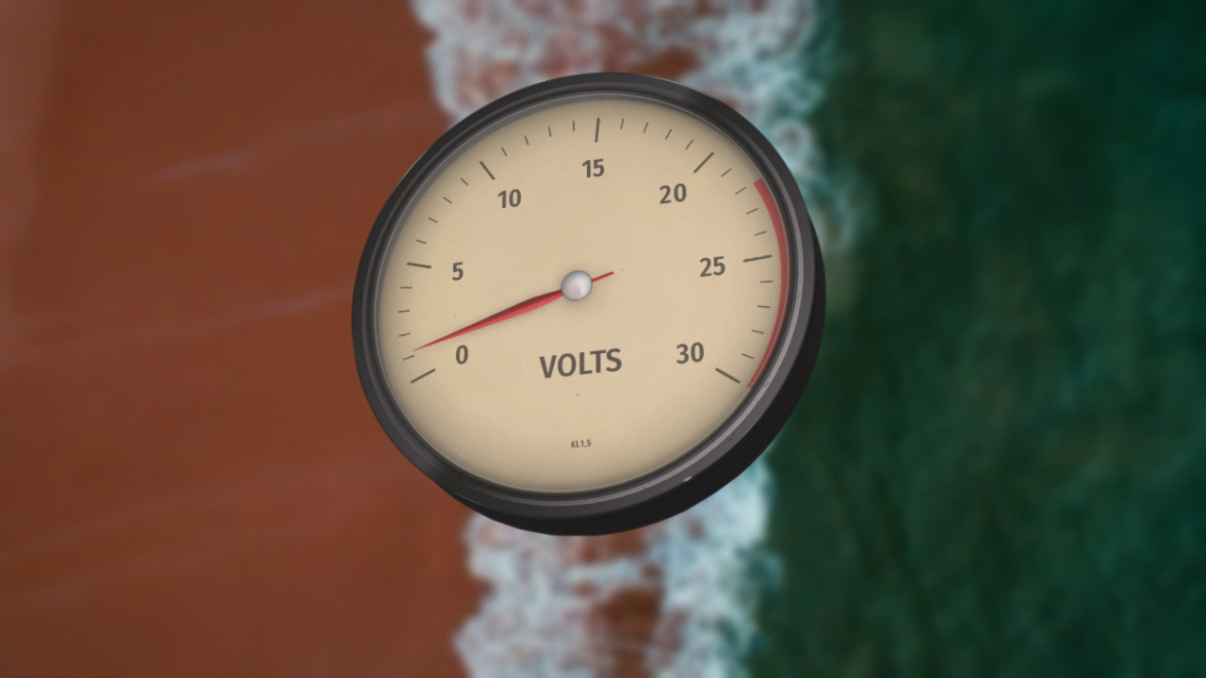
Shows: 1,V
